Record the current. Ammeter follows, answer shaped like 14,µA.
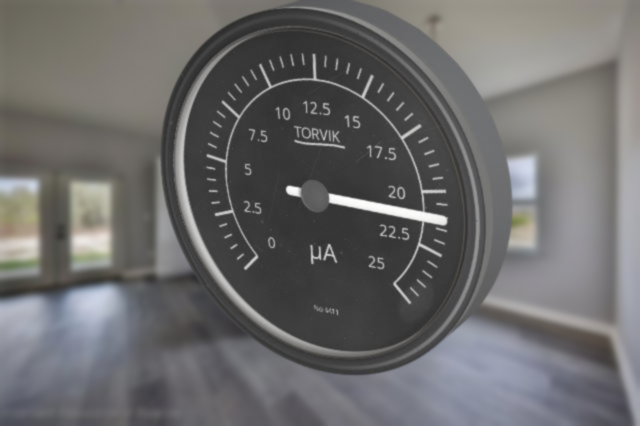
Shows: 21,µA
